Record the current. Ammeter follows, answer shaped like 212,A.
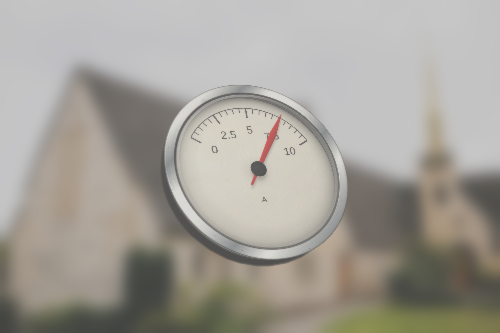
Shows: 7.5,A
